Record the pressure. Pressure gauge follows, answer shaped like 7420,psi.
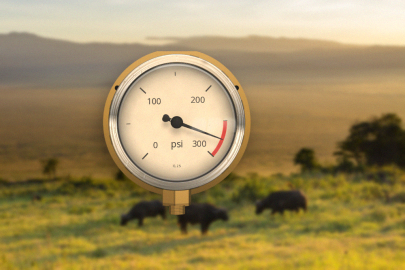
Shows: 275,psi
